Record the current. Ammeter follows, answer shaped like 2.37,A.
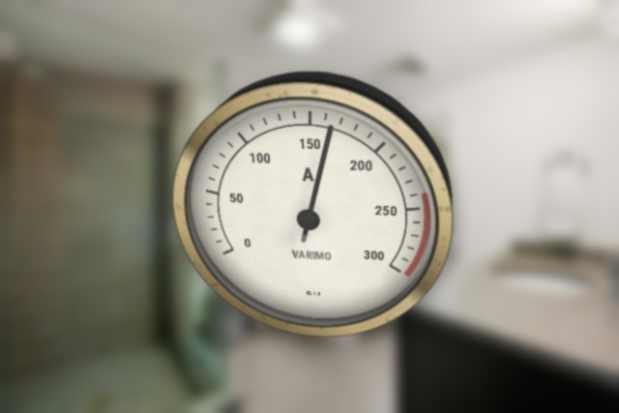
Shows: 165,A
